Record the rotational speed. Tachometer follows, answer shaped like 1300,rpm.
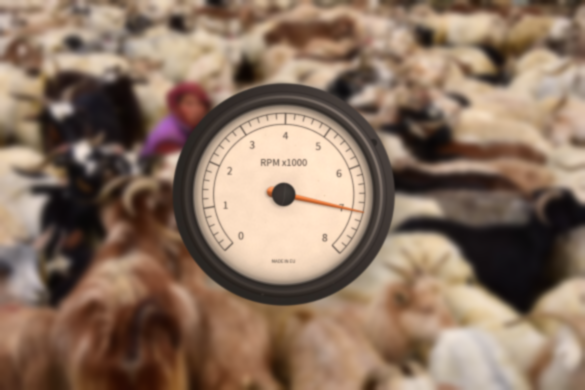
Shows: 7000,rpm
